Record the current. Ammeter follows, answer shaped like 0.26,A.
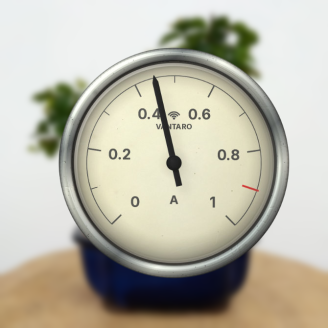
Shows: 0.45,A
